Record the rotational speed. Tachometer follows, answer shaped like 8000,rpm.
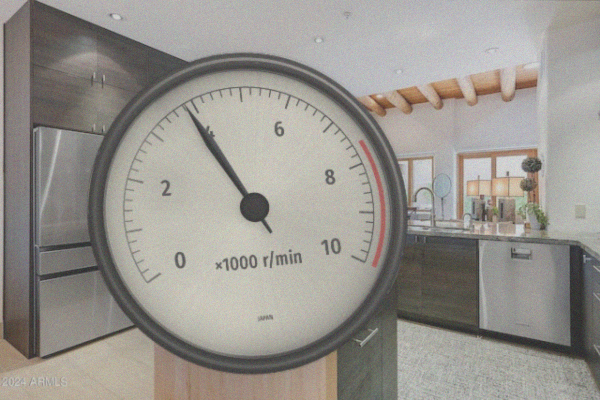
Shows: 3800,rpm
